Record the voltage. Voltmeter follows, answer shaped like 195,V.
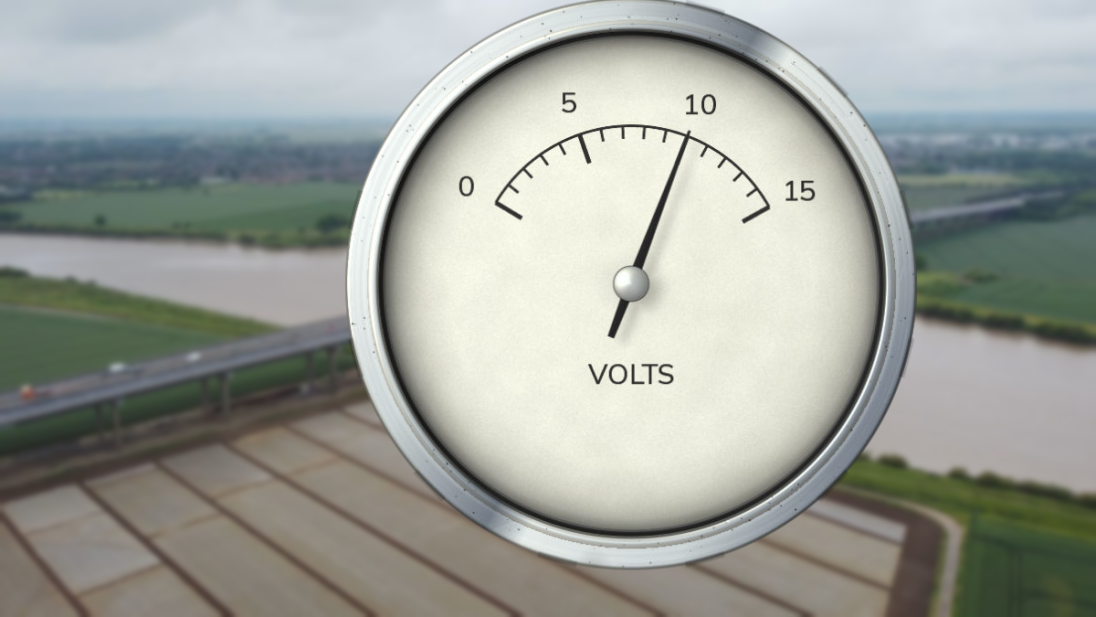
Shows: 10,V
